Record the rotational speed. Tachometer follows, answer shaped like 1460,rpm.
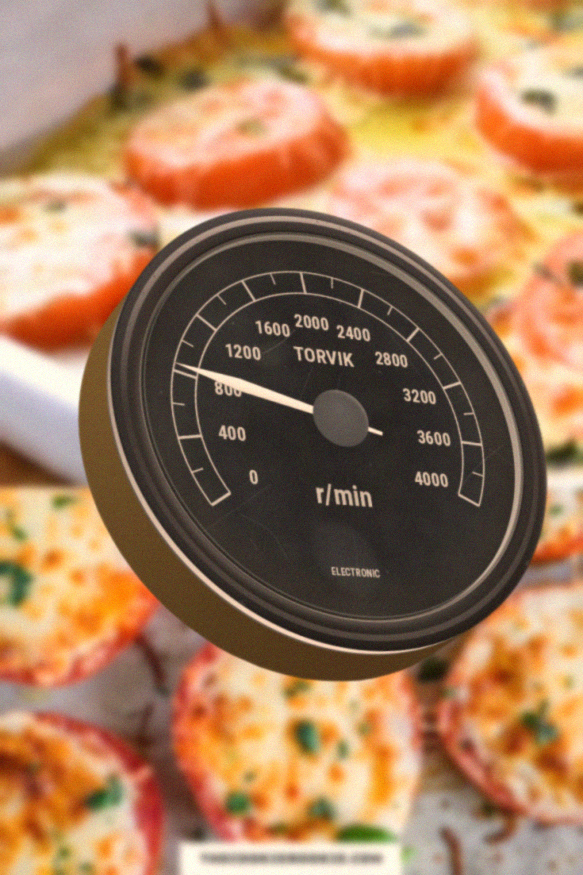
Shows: 800,rpm
